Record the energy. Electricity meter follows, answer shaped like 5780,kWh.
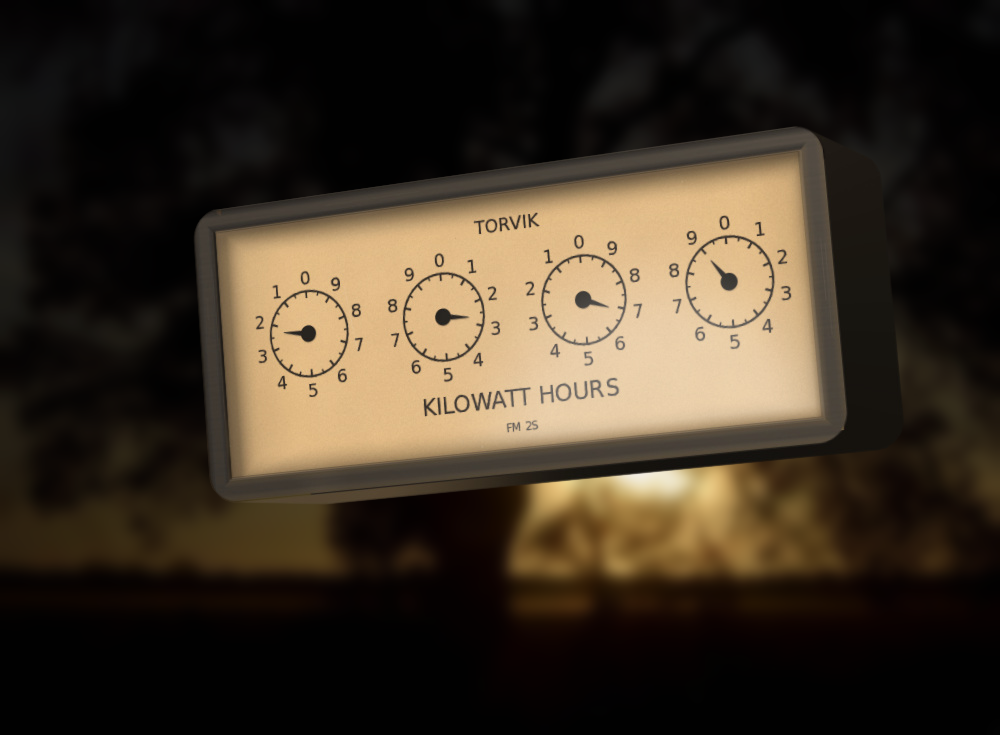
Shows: 2269,kWh
